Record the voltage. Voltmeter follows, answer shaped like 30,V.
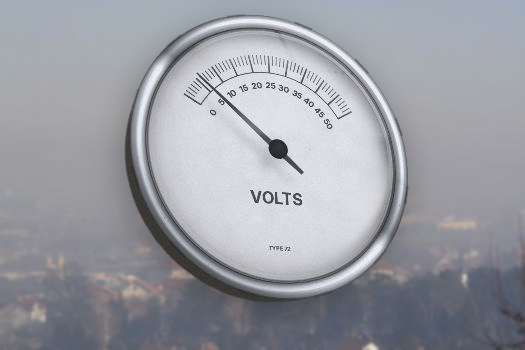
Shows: 5,V
